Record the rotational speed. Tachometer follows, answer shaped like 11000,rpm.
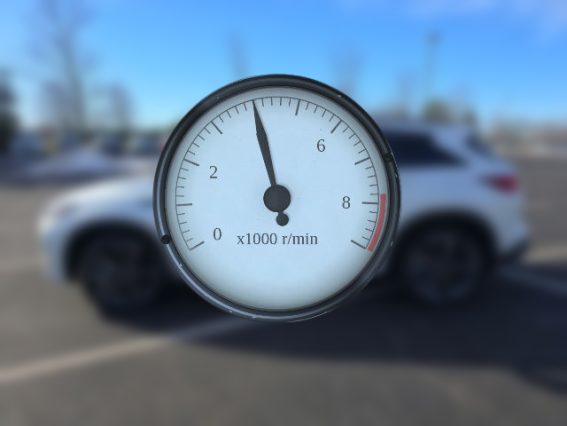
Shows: 4000,rpm
